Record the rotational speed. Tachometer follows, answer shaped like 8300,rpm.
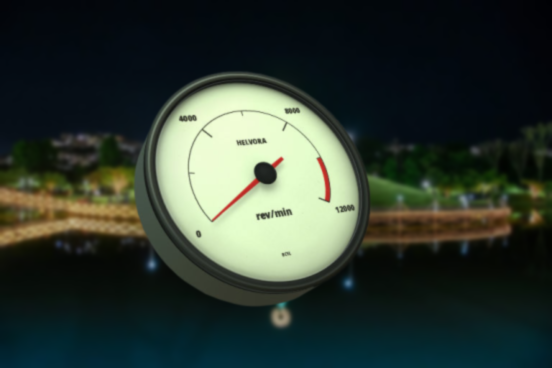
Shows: 0,rpm
